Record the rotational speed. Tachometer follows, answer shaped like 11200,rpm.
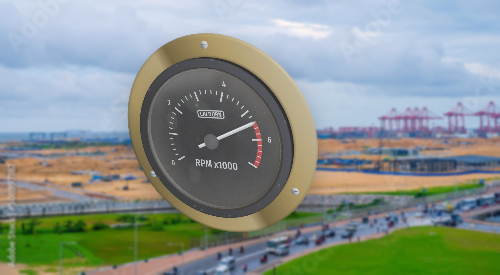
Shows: 5400,rpm
